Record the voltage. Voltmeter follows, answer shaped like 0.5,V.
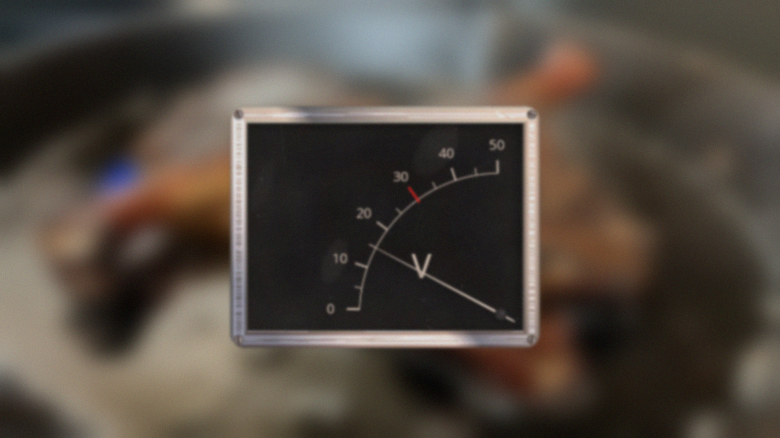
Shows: 15,V
